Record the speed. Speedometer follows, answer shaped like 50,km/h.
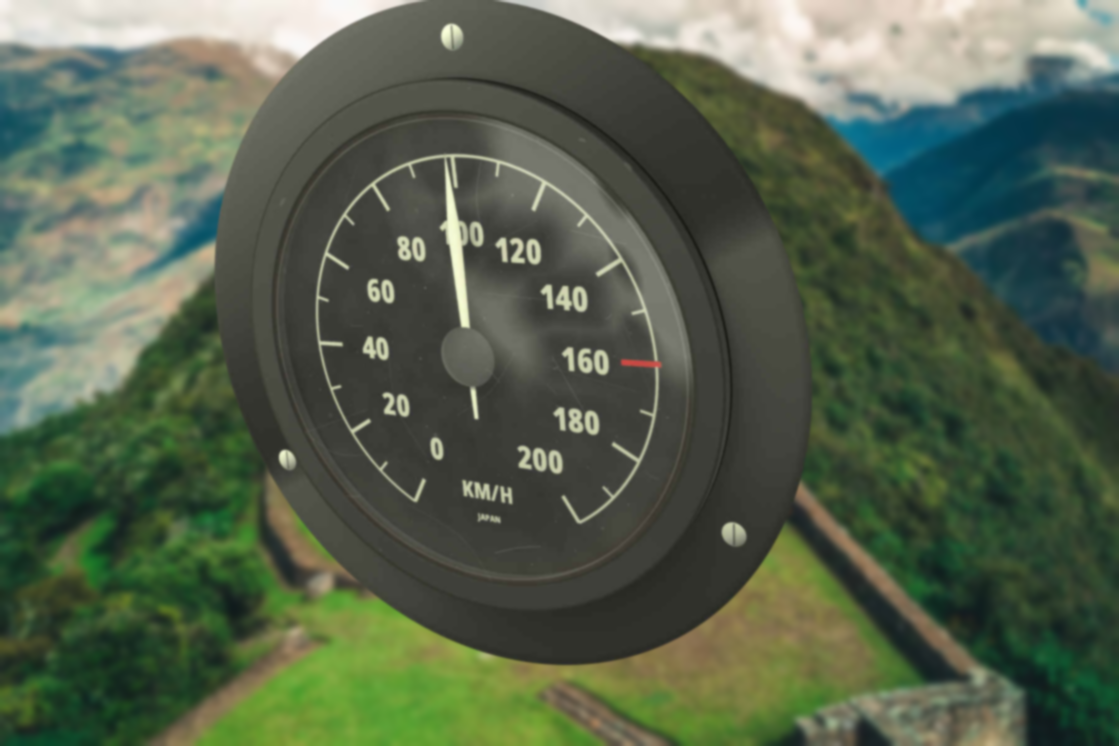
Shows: 100,km/h
